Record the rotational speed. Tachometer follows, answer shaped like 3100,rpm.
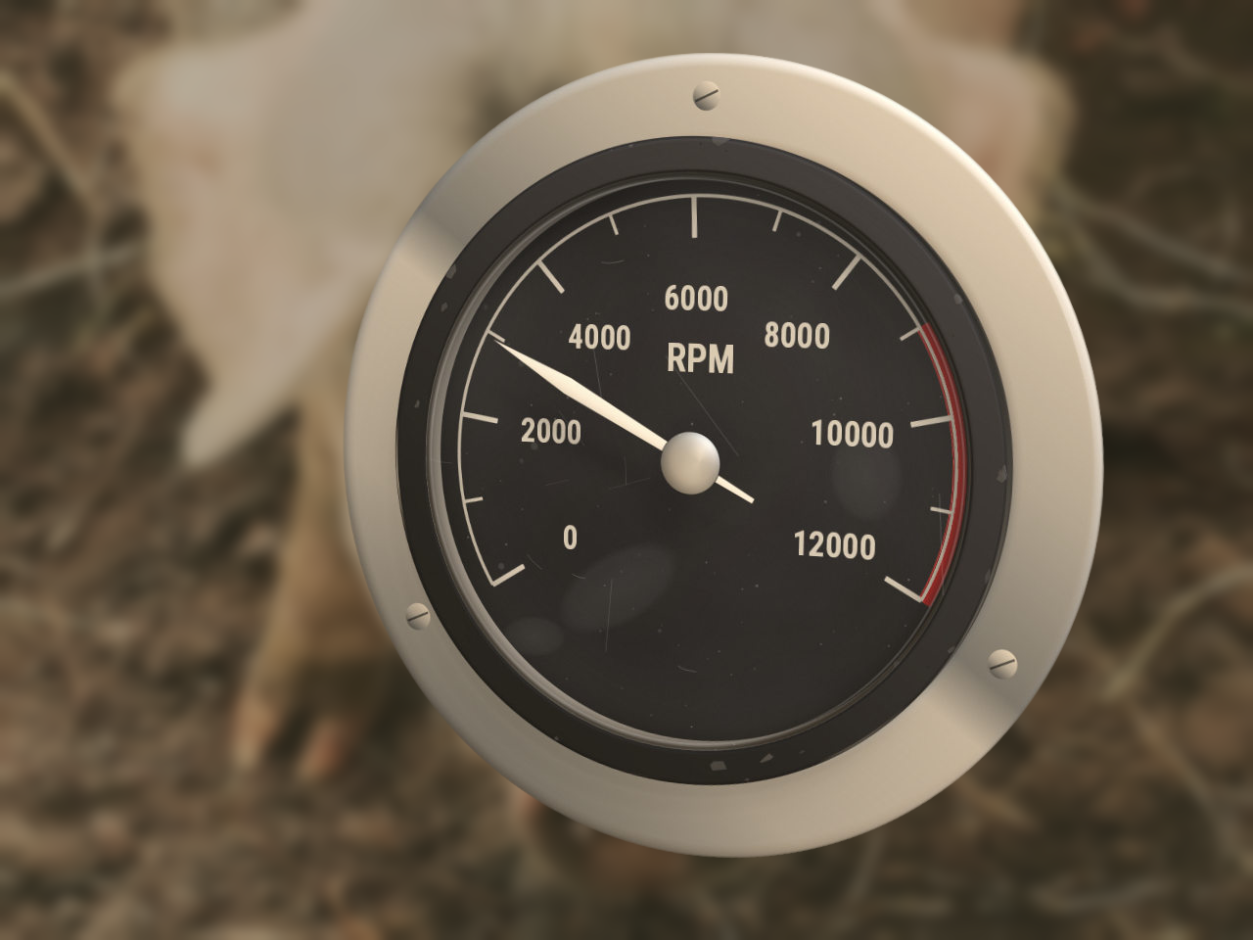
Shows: 3000,rpm
